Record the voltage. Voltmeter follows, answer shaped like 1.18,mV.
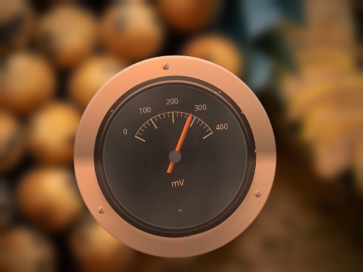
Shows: 280,mV
